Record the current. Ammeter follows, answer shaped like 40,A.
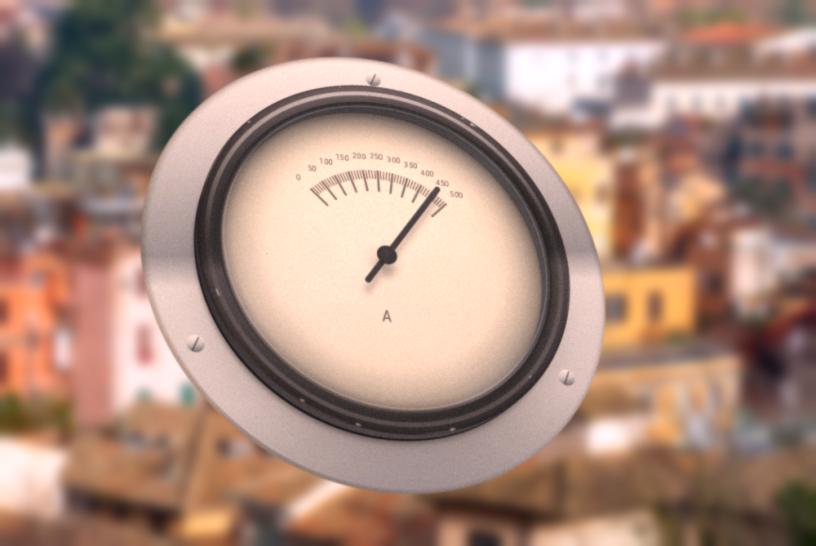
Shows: 450,A
